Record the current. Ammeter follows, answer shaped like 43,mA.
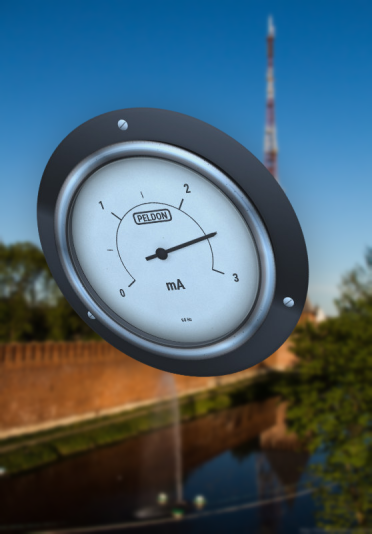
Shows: 2.5,mA
